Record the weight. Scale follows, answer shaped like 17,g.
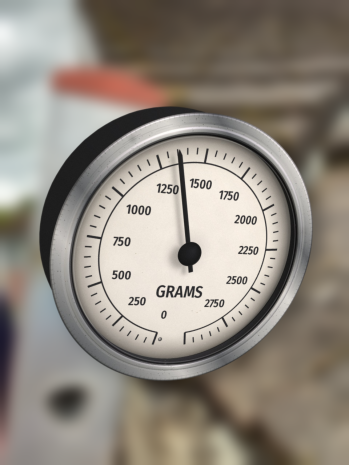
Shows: 1350,g
